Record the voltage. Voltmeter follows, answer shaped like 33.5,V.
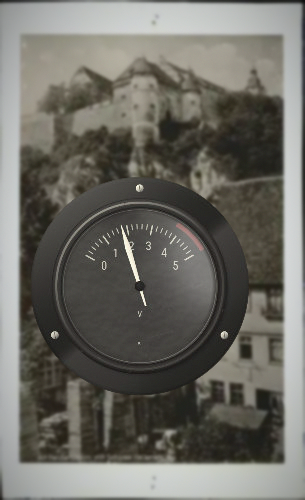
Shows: 1.8,V
